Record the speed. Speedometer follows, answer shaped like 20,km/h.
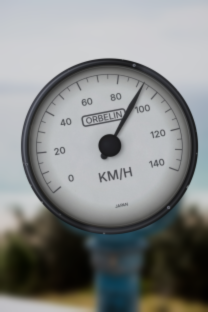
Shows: 92.5,km/h
